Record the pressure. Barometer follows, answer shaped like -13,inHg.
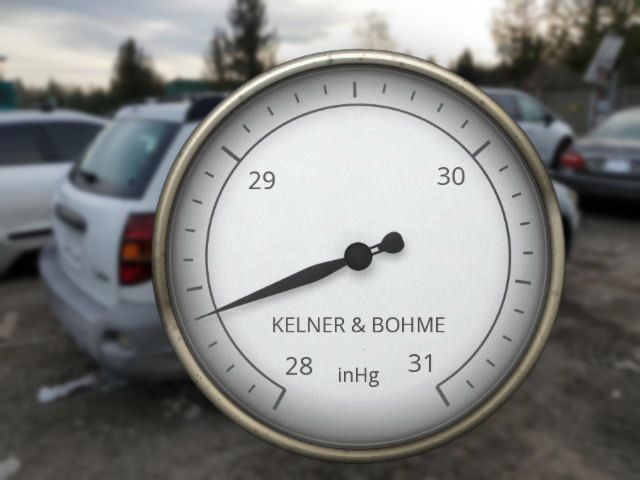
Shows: 28.4,inHg
